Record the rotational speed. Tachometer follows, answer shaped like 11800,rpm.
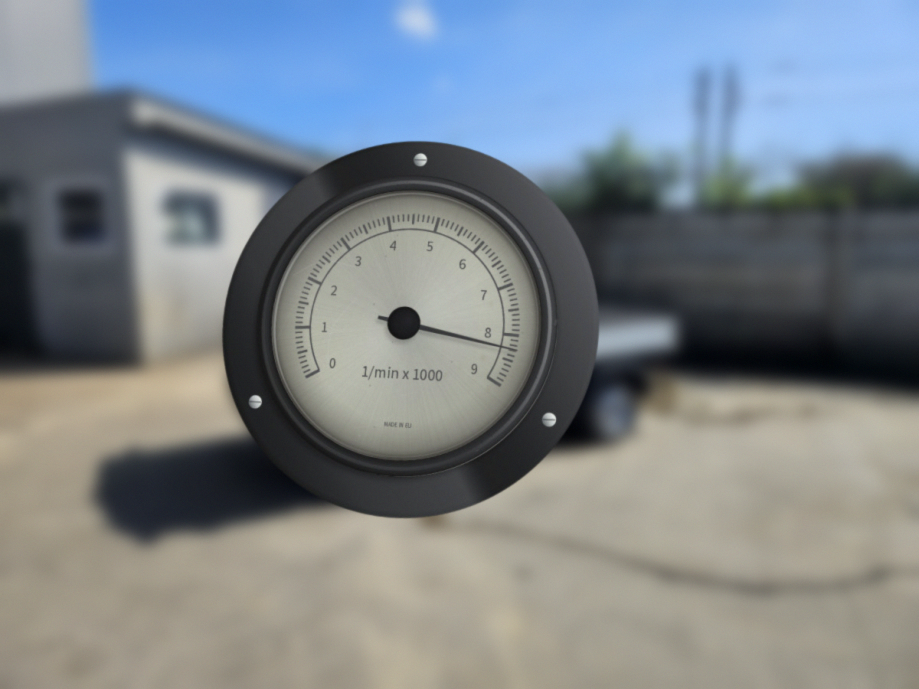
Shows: 8300,rpm
